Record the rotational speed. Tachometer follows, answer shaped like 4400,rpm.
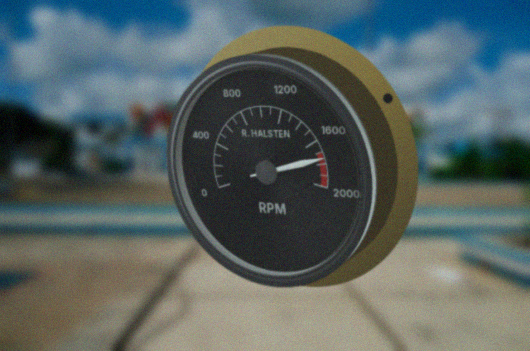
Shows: 1750,rpm
